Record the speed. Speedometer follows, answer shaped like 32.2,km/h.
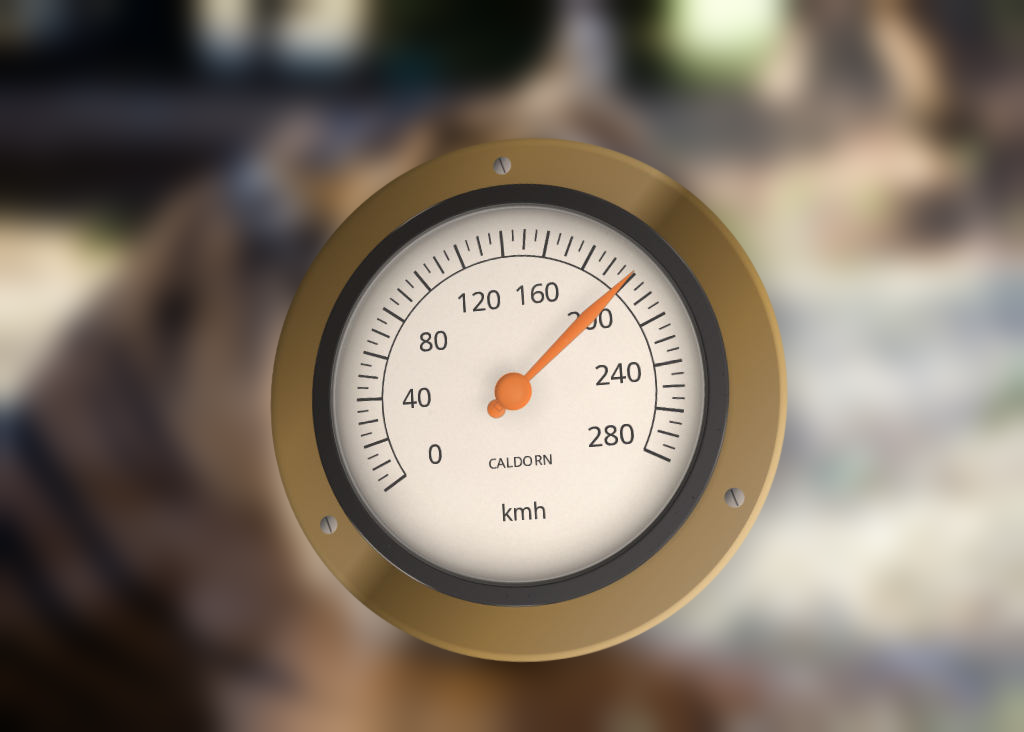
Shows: 200,km/h
